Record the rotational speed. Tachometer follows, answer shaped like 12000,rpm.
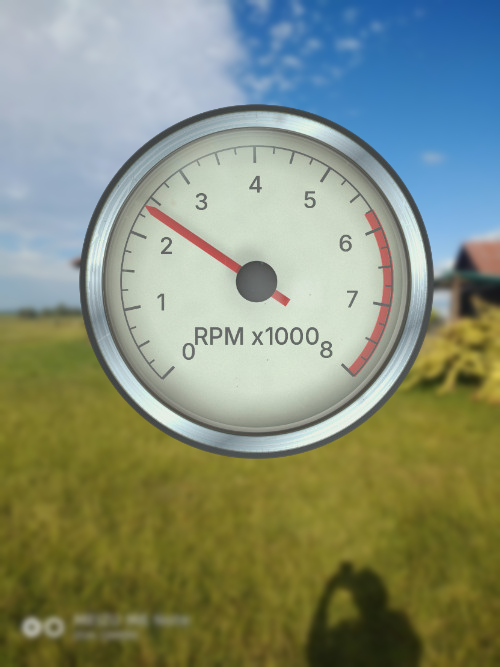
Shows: 2375,rpm
